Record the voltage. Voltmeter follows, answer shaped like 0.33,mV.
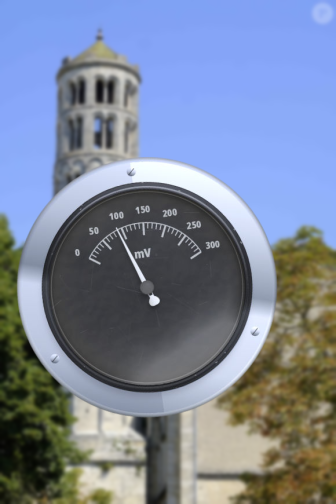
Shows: 90,mV
